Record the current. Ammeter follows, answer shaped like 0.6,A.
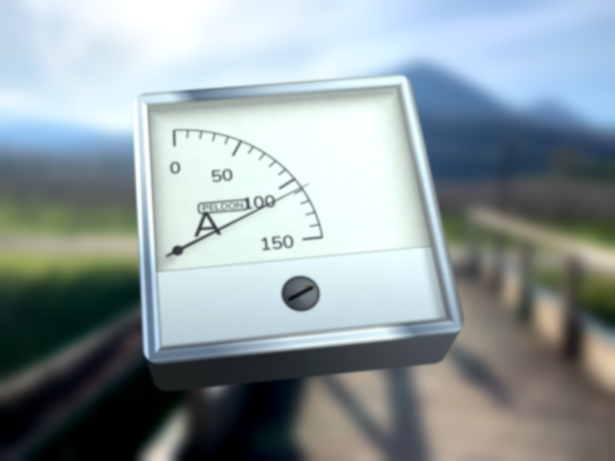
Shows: 110,A
